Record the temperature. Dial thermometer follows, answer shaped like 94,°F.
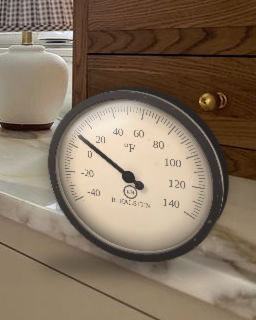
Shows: 10,°F
